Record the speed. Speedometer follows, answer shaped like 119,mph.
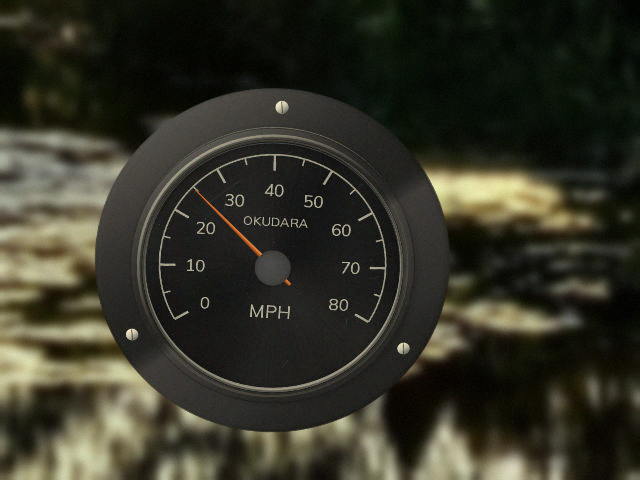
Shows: 25,mph
